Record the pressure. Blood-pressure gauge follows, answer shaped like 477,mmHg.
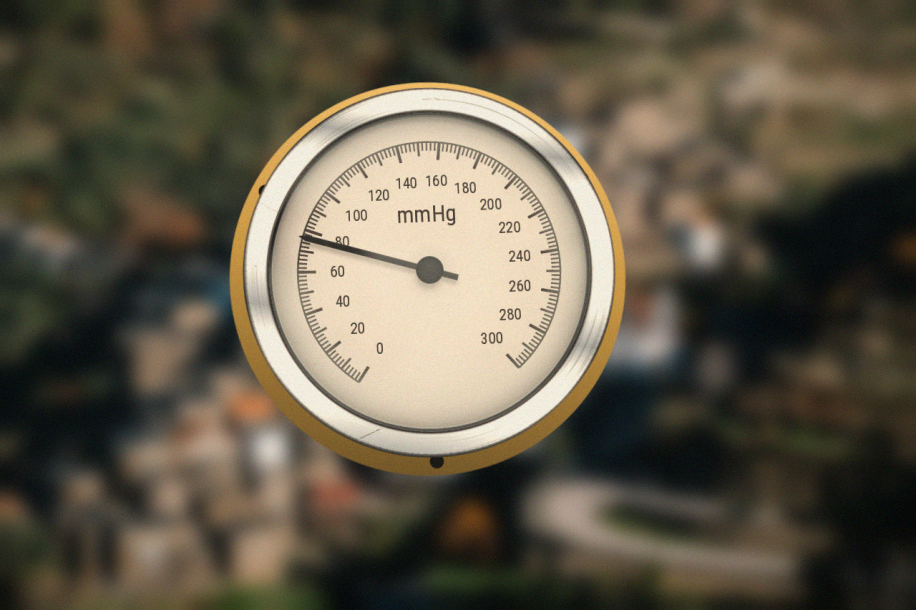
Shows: 76,mmHg
